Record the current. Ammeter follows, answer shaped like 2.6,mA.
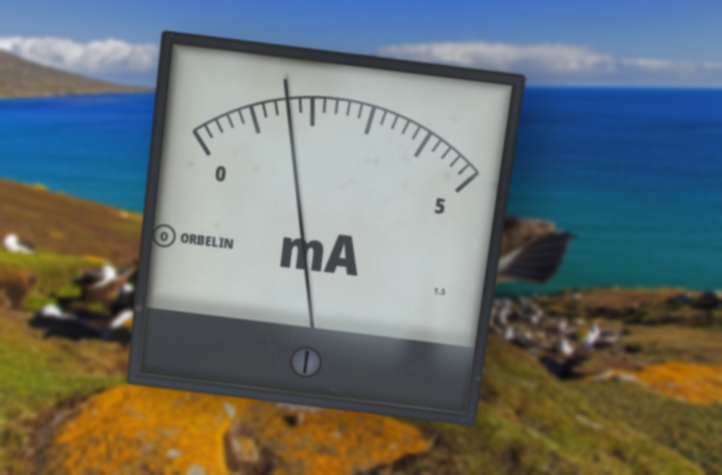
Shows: 1.6,mA
